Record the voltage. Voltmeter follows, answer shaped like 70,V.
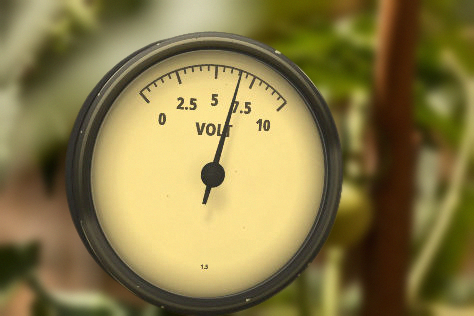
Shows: 6.5,V
